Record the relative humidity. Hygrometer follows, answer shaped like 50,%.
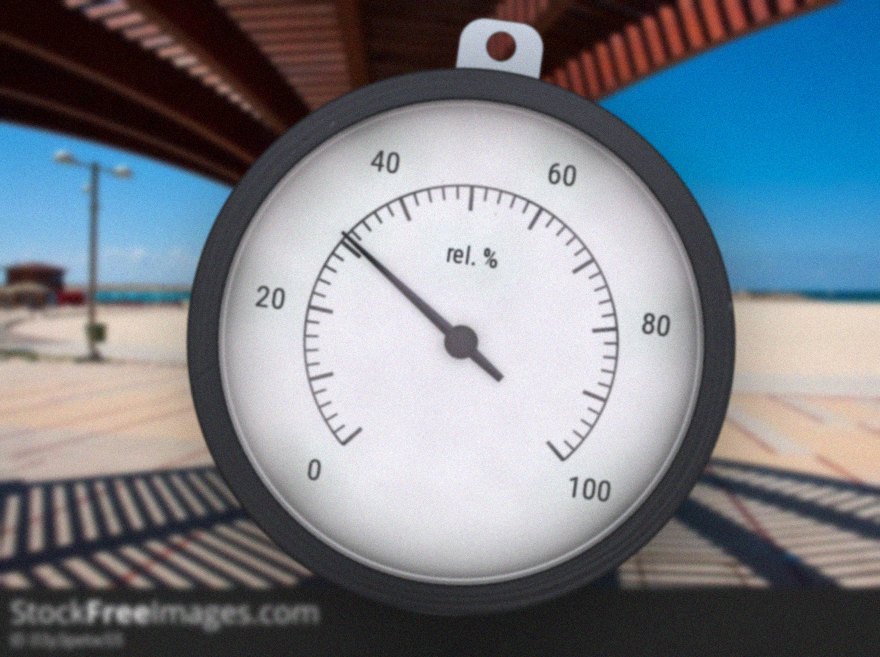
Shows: 31,%
